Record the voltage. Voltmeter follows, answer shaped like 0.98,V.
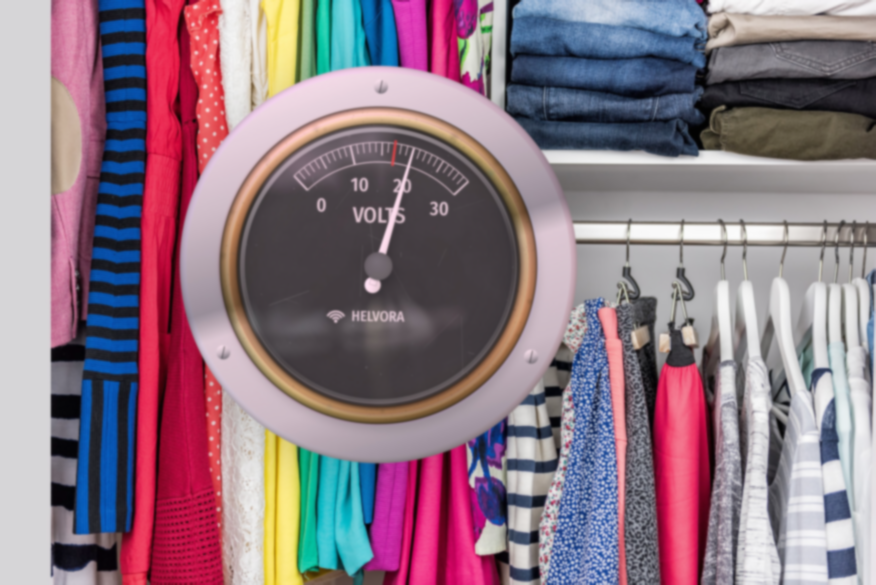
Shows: 20,V
